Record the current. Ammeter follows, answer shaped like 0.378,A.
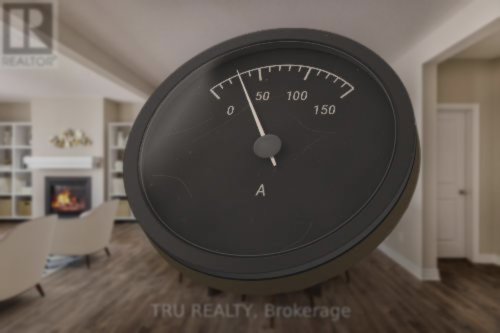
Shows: 30,A
